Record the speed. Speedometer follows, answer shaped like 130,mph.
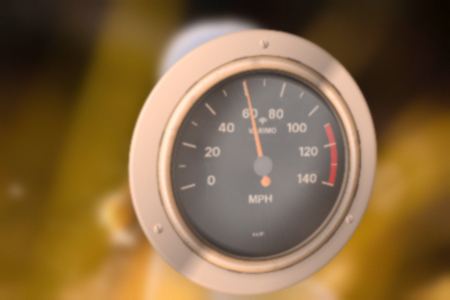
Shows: 60,mph
